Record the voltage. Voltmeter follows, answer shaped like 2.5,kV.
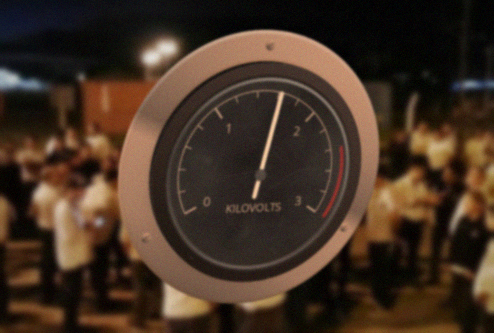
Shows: 1.6,kV
